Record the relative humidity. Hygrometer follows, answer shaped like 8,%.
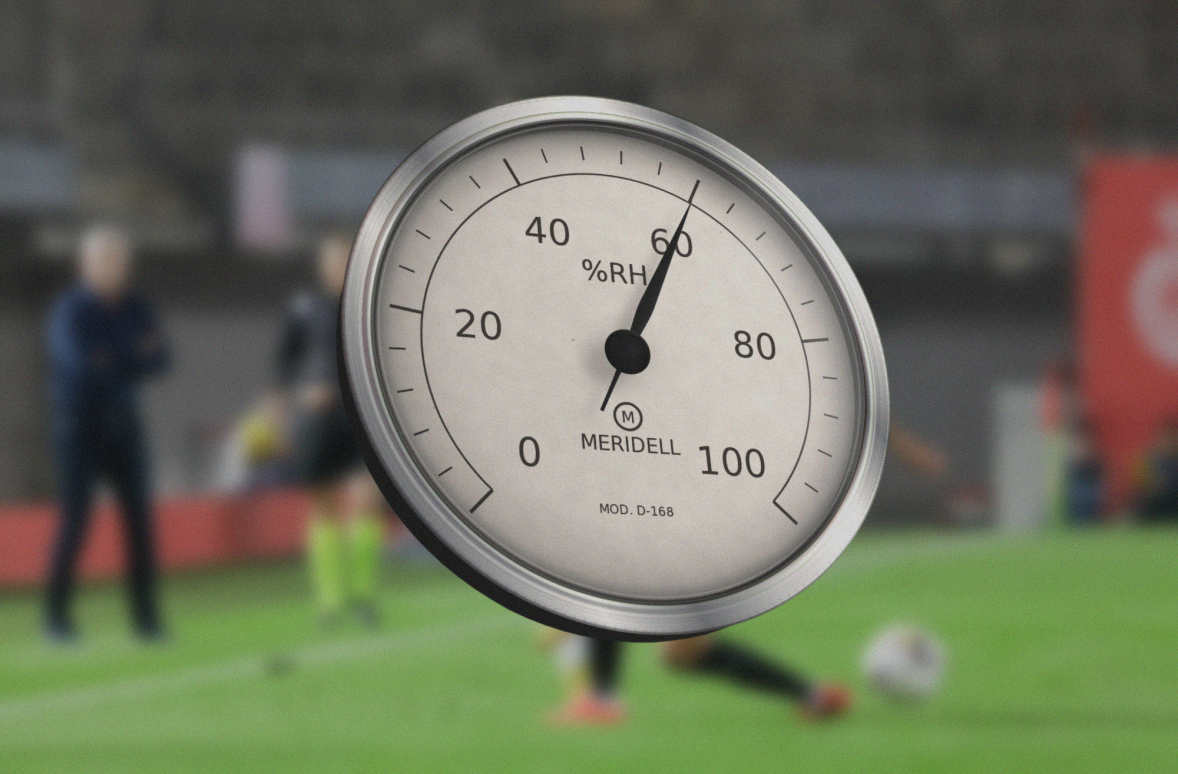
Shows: 60,%
